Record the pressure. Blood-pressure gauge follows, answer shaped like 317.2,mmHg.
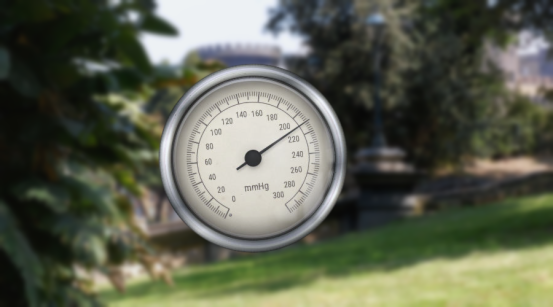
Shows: 210,mmHg
